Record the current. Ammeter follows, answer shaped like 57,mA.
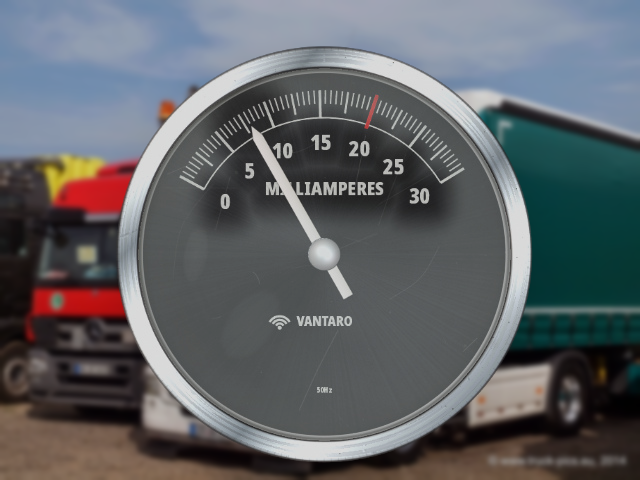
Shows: 8,mA
